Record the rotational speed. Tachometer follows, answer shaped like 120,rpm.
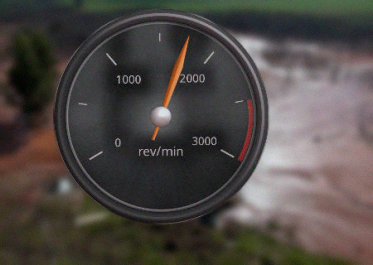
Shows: 1750,rpm
